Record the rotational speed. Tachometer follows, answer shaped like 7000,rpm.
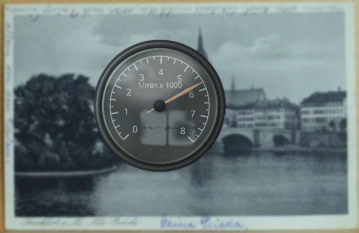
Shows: 5750,rpm
